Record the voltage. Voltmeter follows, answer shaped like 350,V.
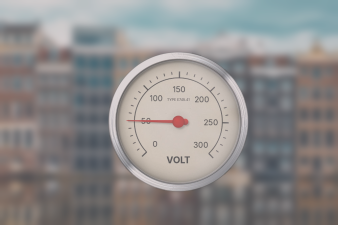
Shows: 50,V
